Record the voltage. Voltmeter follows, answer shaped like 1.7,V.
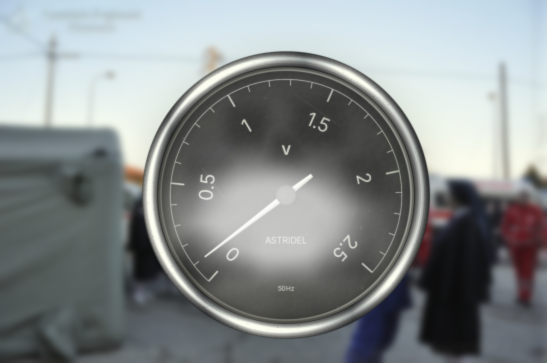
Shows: 0.1,V
